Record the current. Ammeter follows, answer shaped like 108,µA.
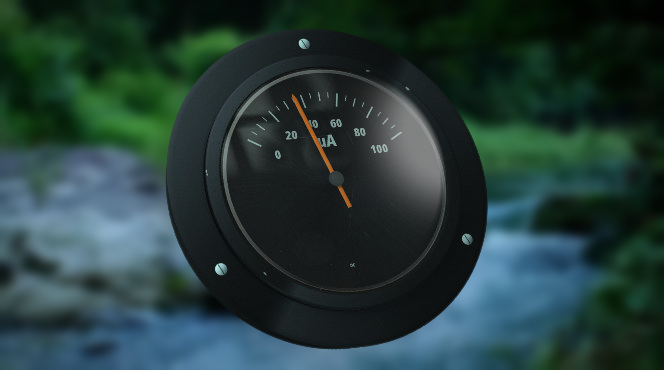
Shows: 35,µA
